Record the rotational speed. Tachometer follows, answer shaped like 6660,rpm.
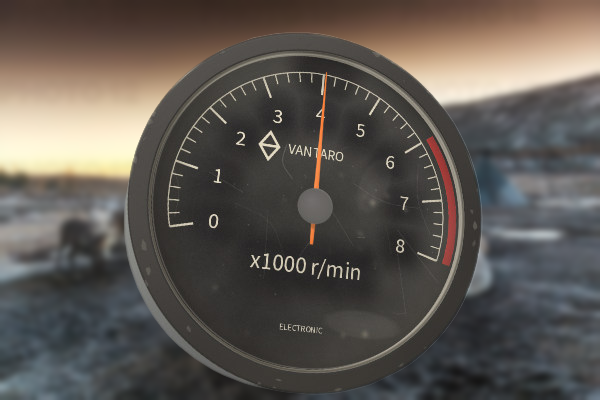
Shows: 4000,rpm
